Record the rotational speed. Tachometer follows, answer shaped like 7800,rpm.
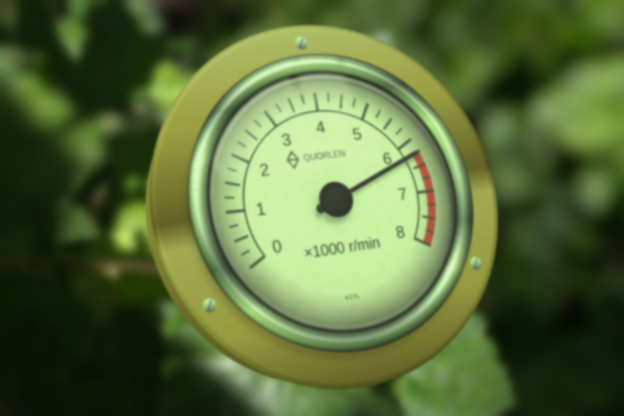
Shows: 6250,rpm
